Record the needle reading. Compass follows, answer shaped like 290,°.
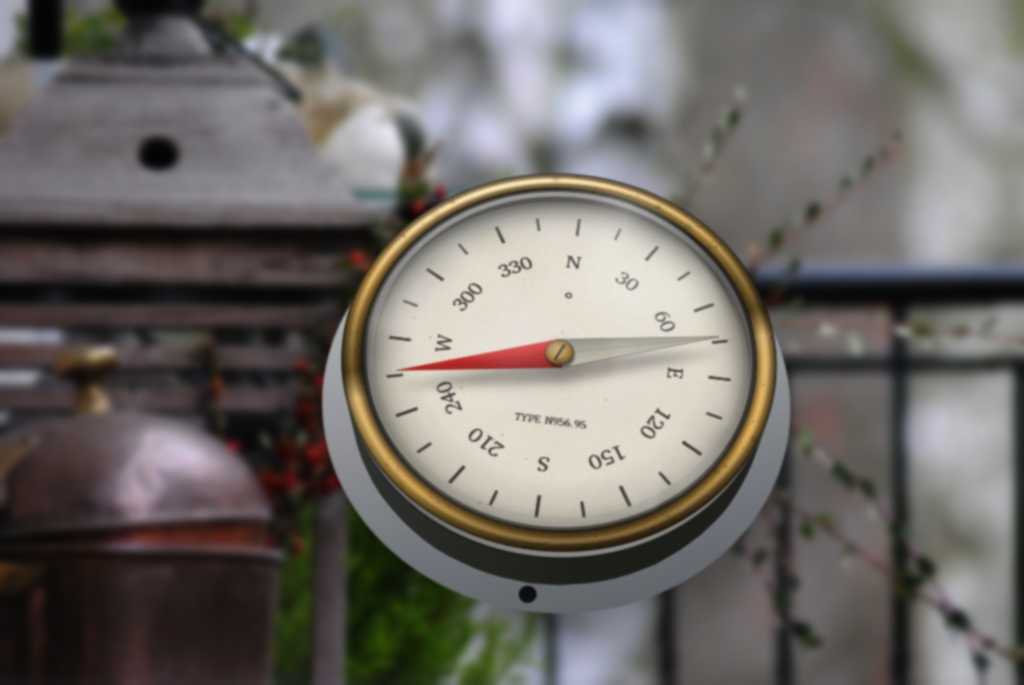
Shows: 255,°
